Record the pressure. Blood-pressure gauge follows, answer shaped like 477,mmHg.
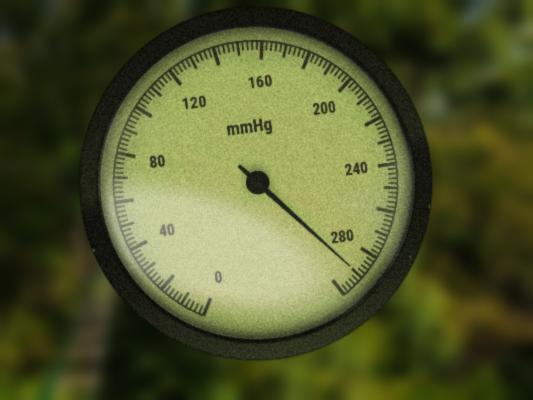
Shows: 290,mmHg
